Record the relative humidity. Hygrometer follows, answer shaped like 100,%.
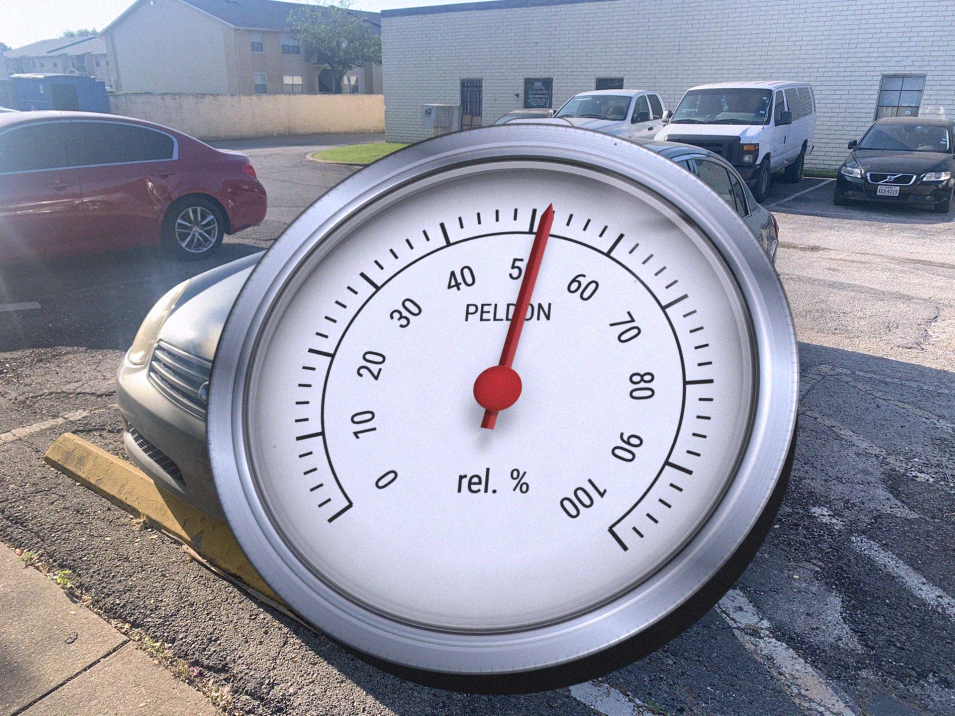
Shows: 52,%
